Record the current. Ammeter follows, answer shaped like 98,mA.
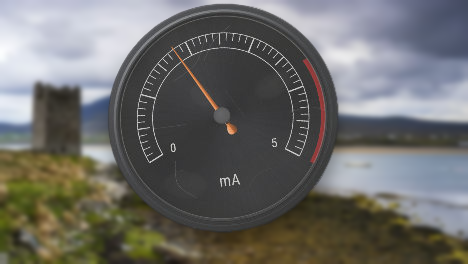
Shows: 1.8,mA
